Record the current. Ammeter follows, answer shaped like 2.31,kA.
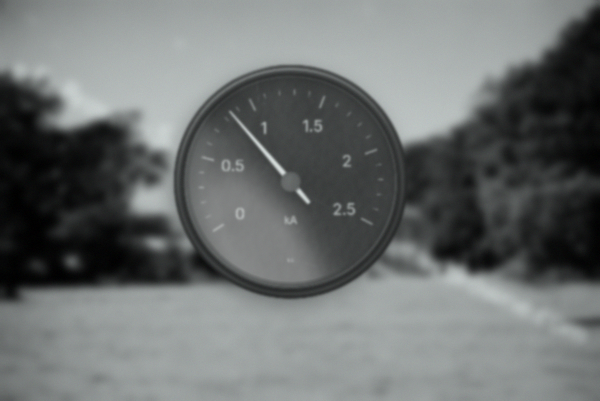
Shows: 0.85,kA
